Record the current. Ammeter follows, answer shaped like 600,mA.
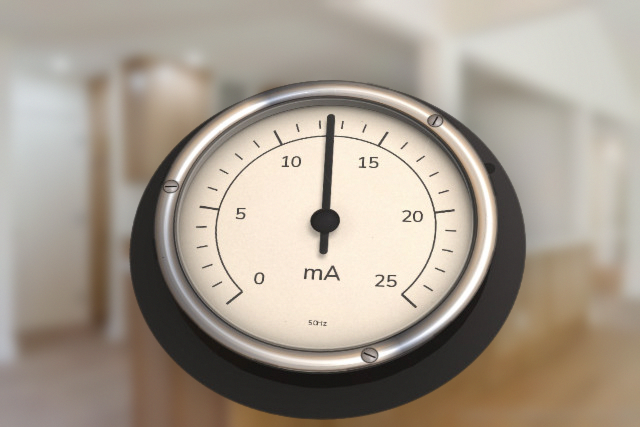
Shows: 12.5,mA
